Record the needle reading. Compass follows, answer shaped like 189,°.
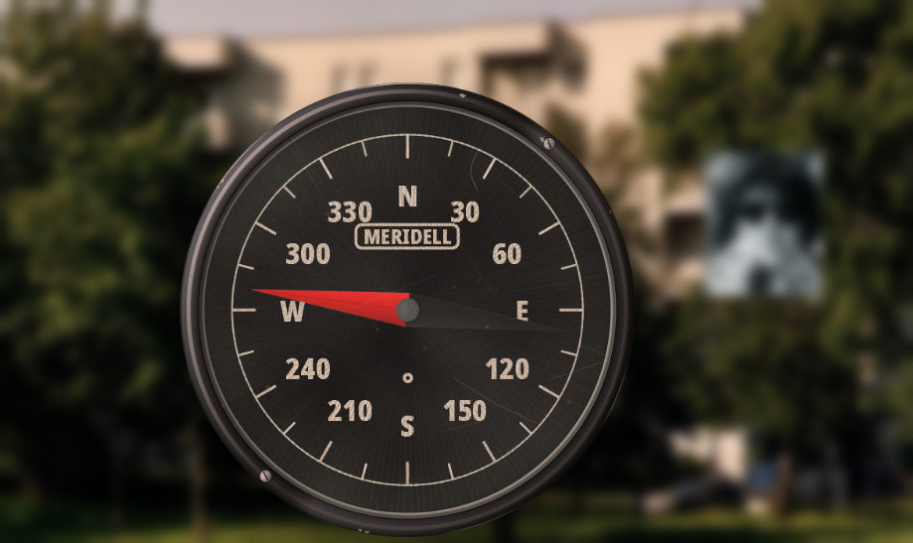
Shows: 277.5,°
